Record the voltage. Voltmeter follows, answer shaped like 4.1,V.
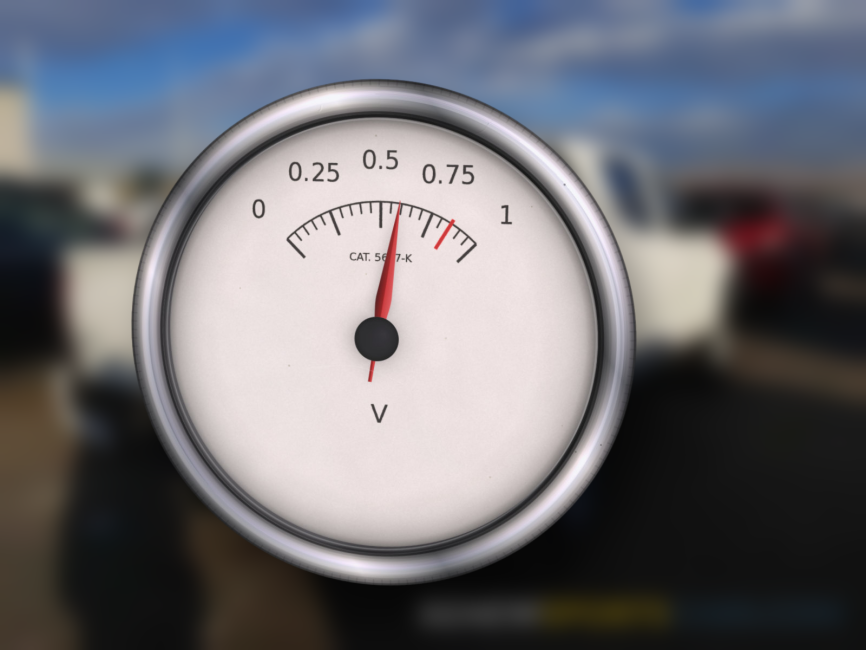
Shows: 0.6,V
